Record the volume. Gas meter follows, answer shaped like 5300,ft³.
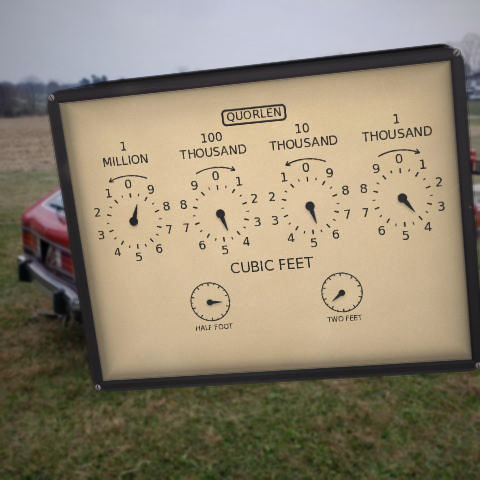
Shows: 945400,ft³
